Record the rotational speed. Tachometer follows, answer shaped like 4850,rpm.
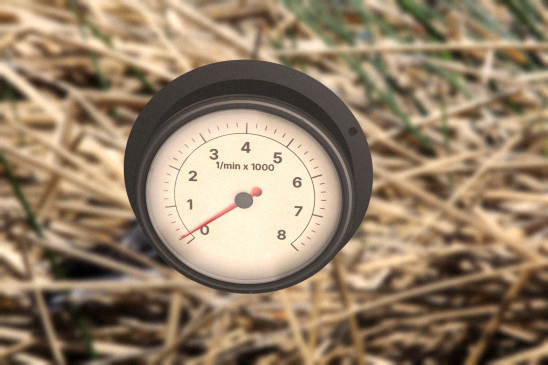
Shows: 200,rpm
